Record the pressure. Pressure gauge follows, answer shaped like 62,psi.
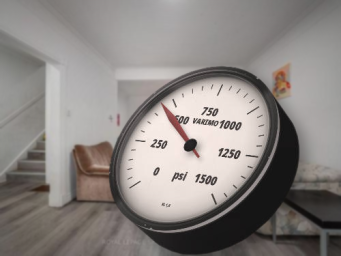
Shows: 450,psi
